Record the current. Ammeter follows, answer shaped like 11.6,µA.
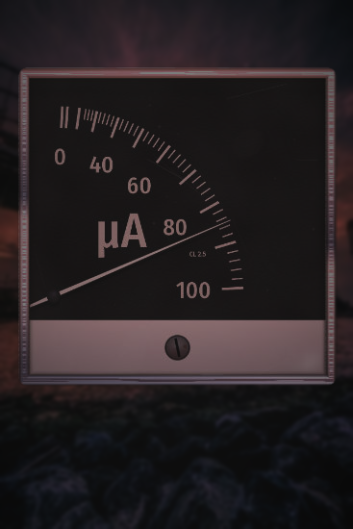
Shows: 85,µA
